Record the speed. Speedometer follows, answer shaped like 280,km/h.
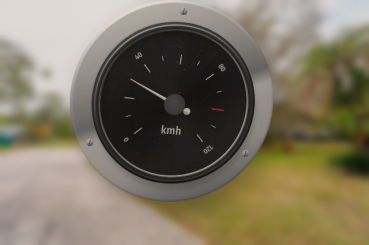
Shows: 30,km/h
